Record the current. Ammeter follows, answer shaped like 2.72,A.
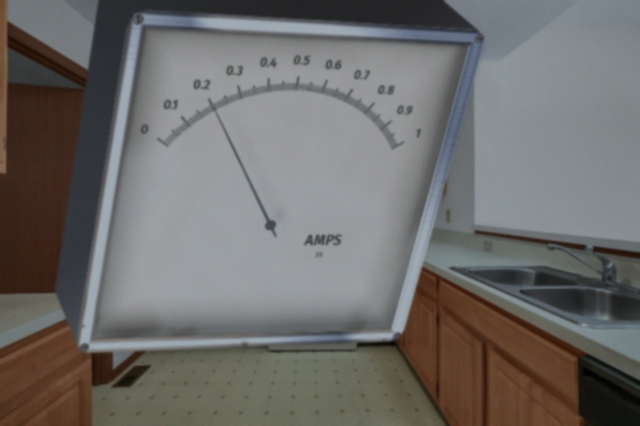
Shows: 0.2,A
